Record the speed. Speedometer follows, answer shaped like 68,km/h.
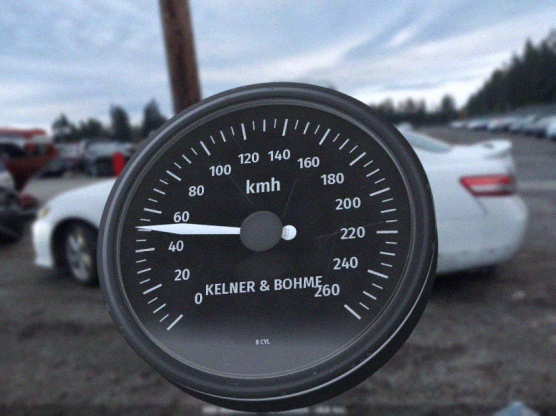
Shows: 50,km/h
